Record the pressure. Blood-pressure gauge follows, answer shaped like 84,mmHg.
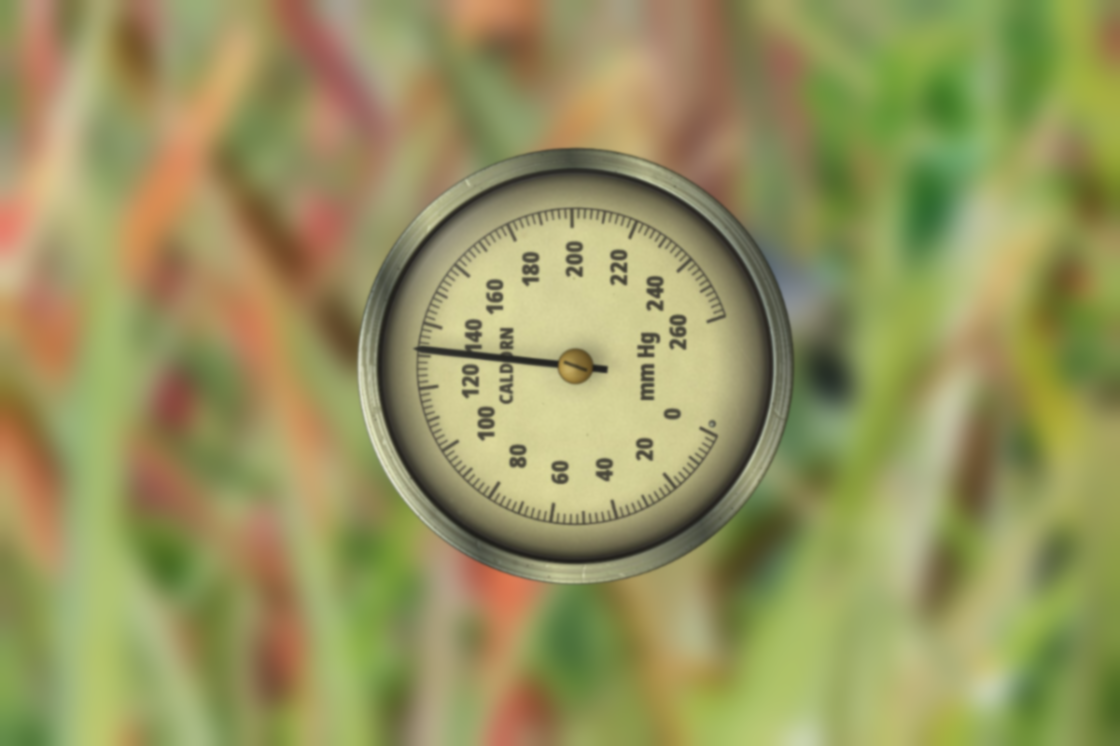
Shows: 132,mmHg
